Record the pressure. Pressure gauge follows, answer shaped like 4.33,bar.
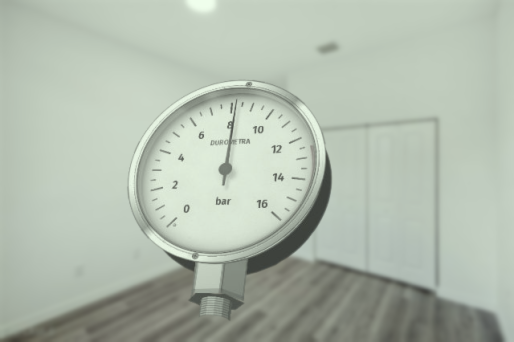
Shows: 8.25,bar
